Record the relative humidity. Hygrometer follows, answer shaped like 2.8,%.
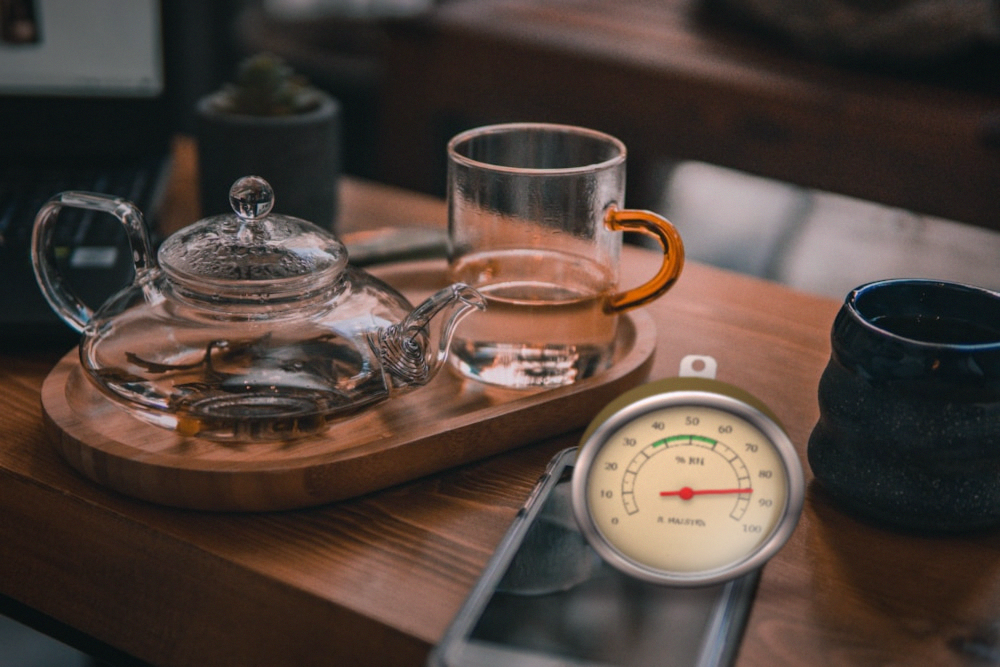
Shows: 85,%
